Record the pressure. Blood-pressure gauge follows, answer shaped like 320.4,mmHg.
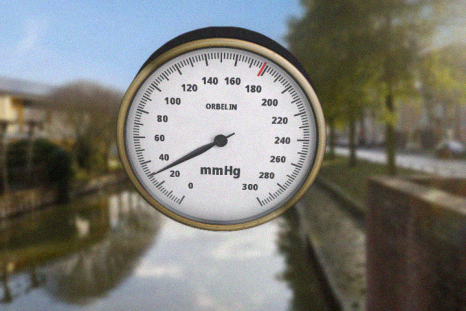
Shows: 30,mmHg
